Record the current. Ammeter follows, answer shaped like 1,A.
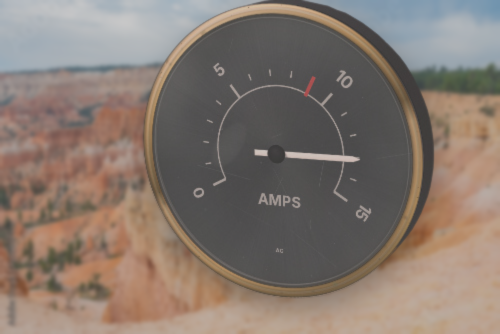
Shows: 13,A
